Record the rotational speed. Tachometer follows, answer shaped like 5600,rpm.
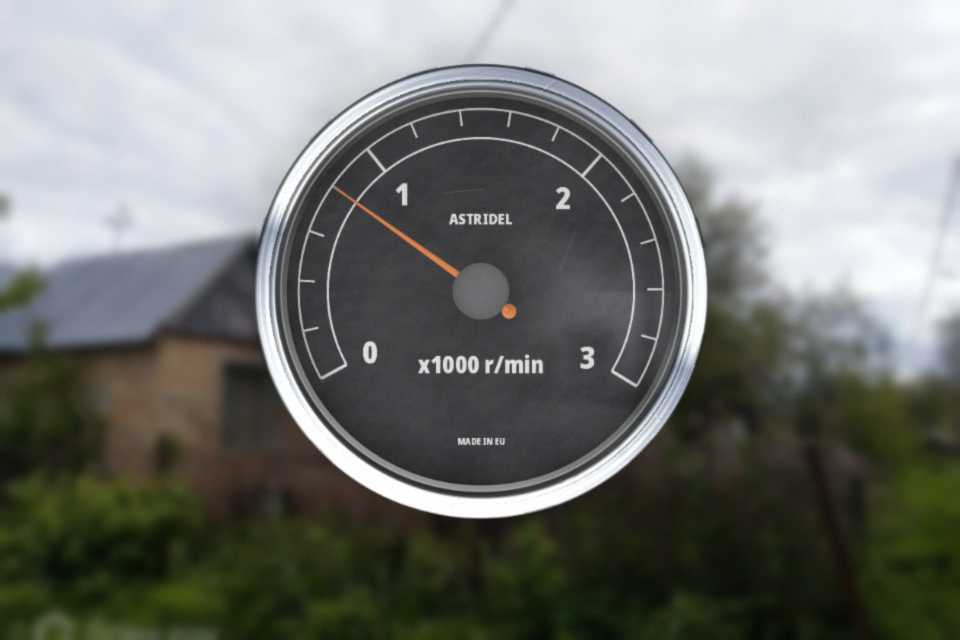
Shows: 800,rpm
